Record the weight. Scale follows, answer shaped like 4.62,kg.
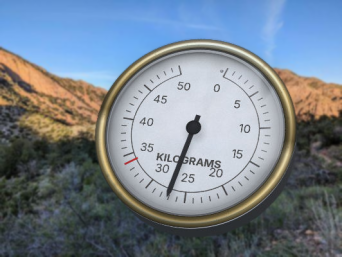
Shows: 27,kg
